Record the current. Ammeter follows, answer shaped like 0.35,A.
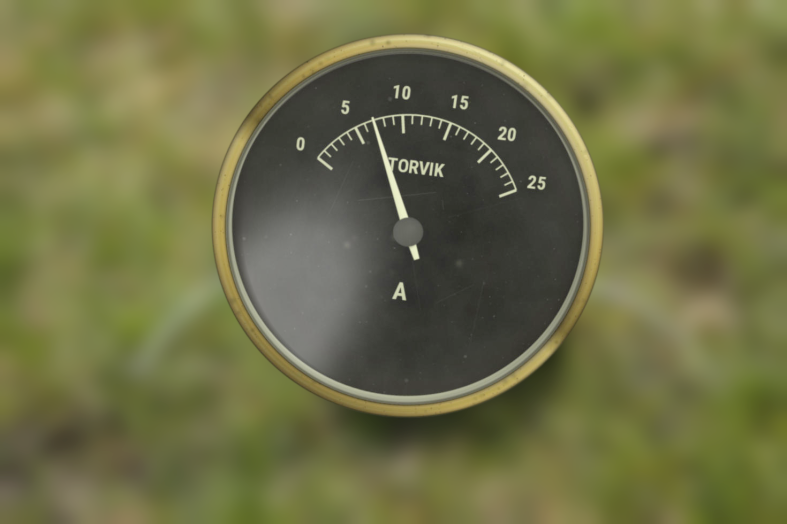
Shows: 7,A
